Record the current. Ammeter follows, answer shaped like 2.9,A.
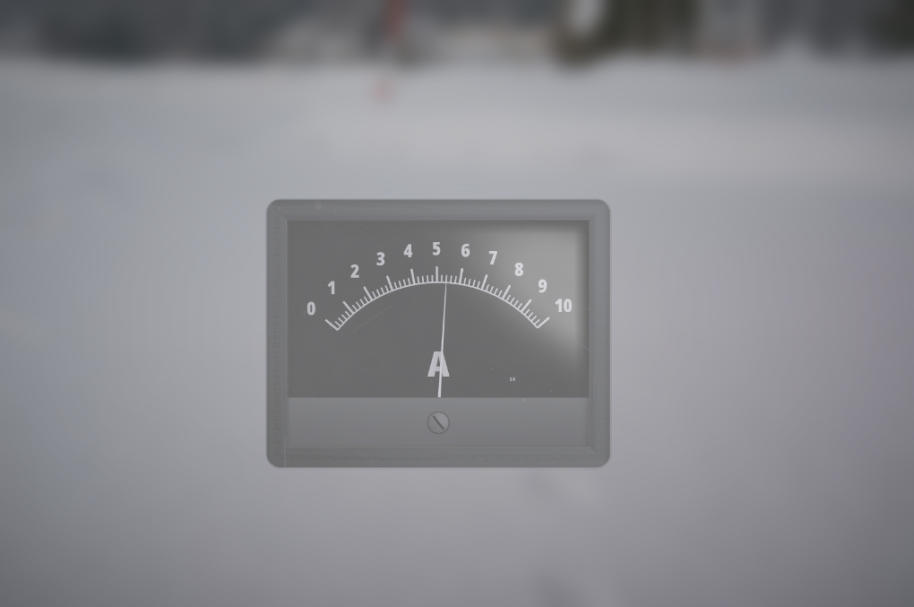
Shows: 5.4,A
